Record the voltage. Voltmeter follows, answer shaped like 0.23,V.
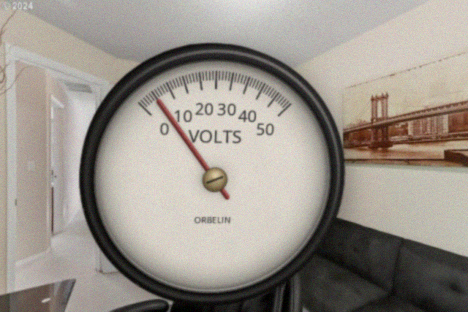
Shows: 5,V
